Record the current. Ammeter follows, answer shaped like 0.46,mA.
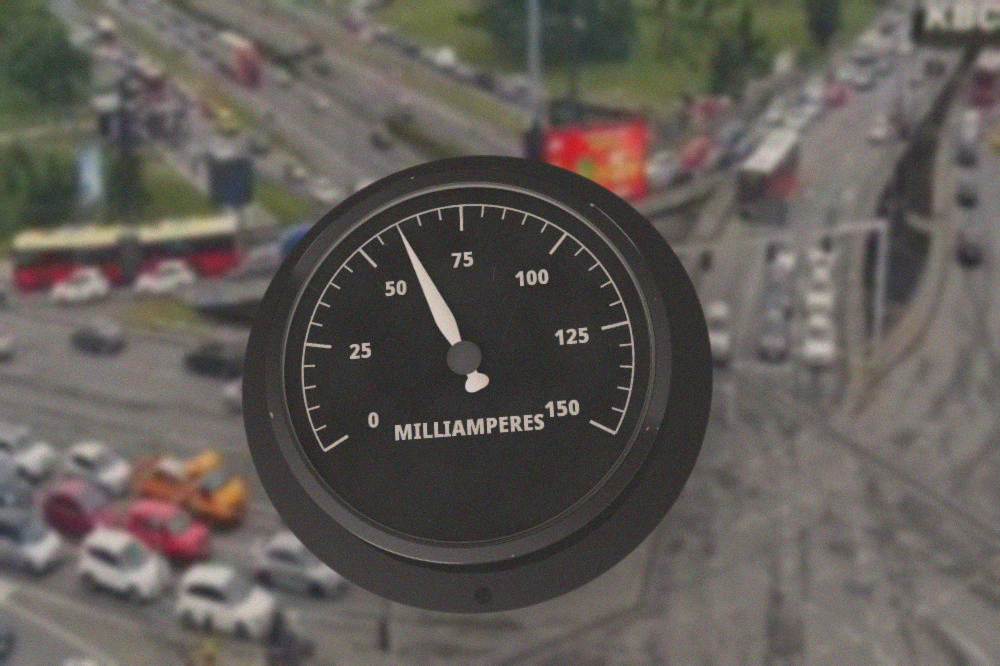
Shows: 60,mA
